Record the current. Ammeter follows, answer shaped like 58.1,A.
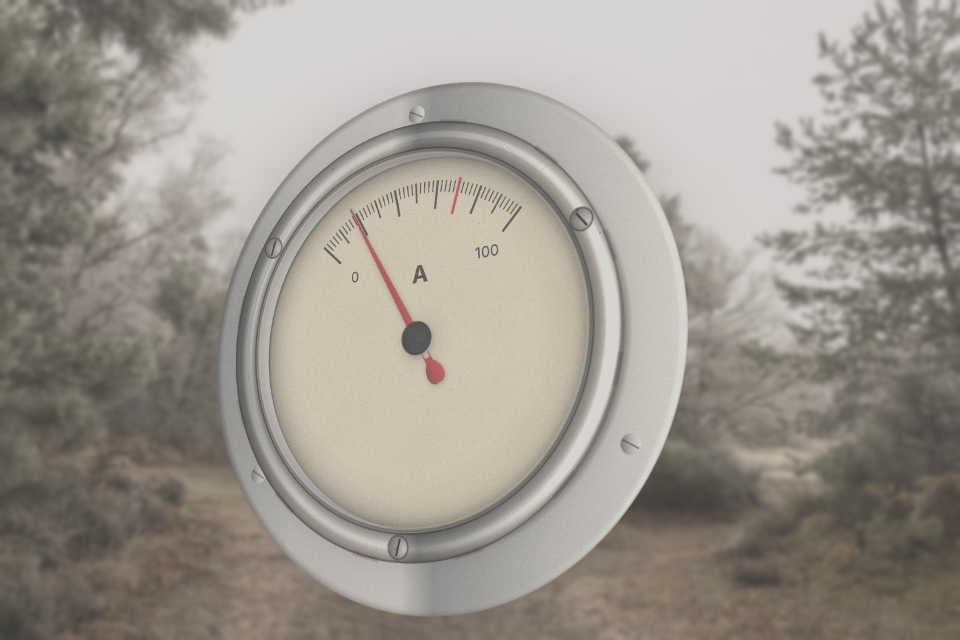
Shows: 20,A
